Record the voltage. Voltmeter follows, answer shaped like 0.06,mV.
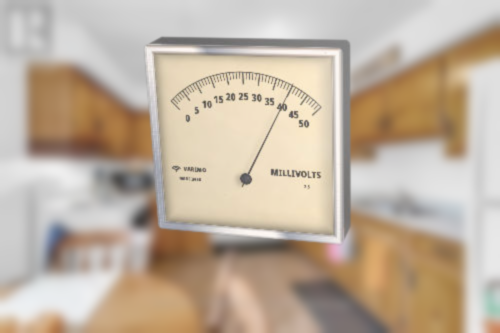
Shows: 40,mV
